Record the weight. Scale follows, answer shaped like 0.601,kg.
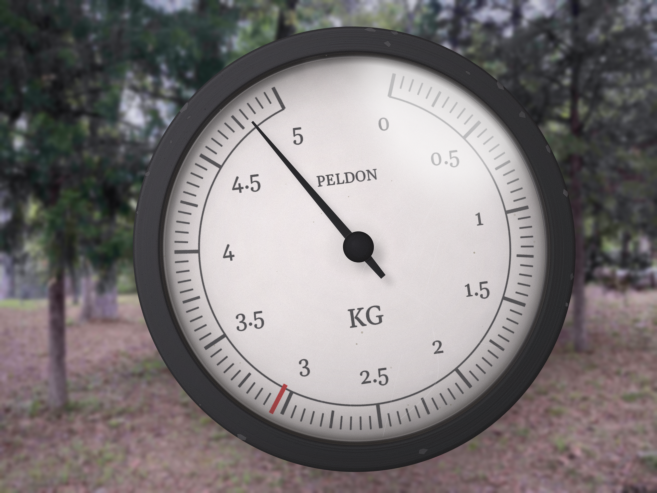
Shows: 4.8,kg
